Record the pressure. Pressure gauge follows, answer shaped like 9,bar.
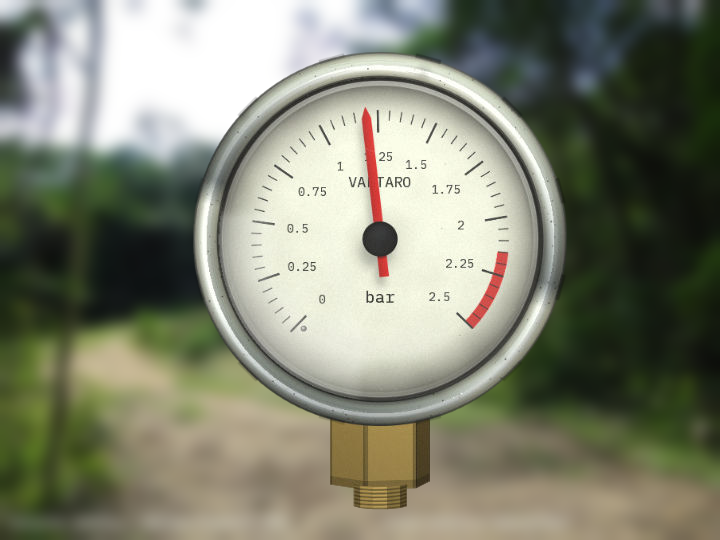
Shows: 1.2,bar
